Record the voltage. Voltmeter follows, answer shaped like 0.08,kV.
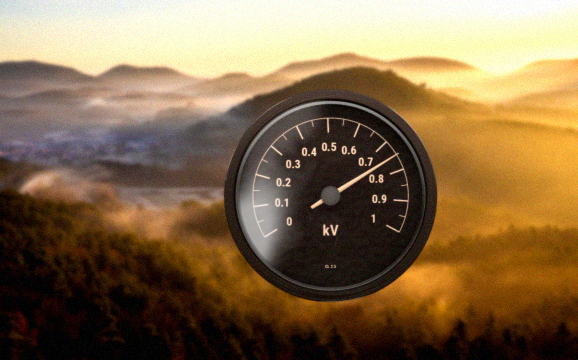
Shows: 0.75,kV
